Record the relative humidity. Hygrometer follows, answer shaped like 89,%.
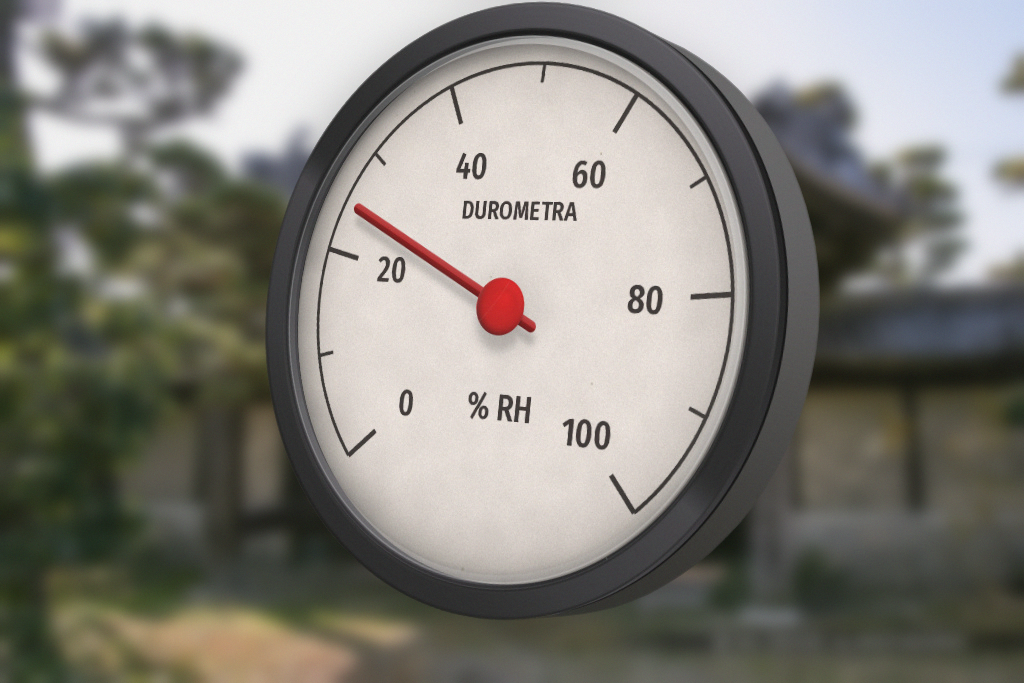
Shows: 25,%
